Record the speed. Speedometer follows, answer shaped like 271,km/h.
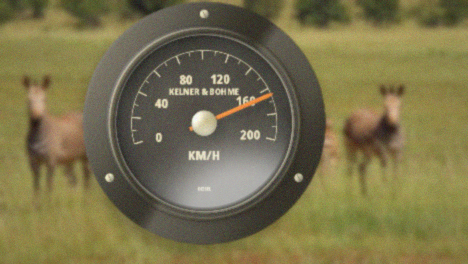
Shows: 165,km/h
